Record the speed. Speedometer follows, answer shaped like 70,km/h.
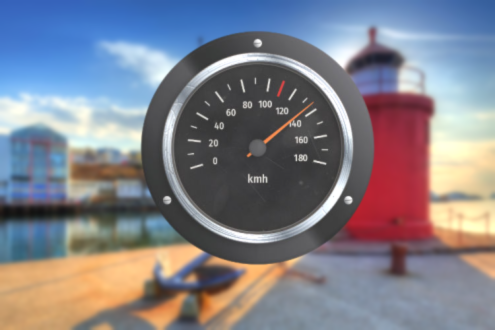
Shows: 135,km/h
